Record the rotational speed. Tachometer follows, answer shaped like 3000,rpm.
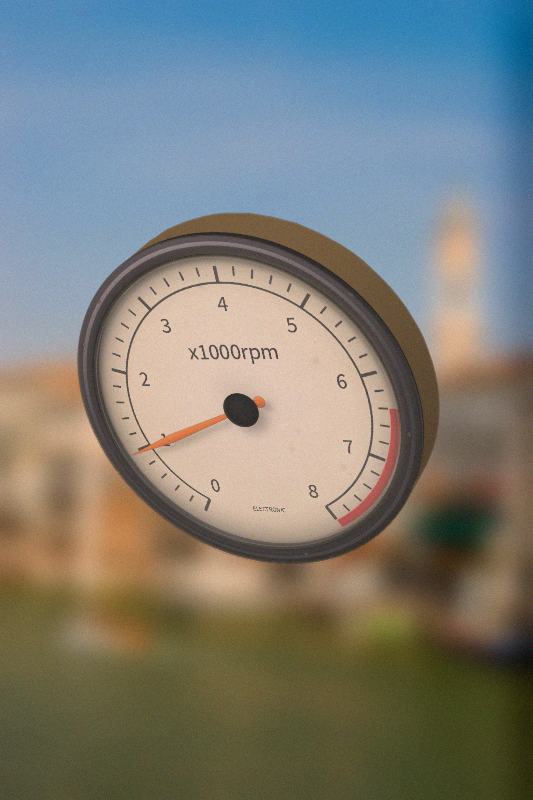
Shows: 1000,rpm
